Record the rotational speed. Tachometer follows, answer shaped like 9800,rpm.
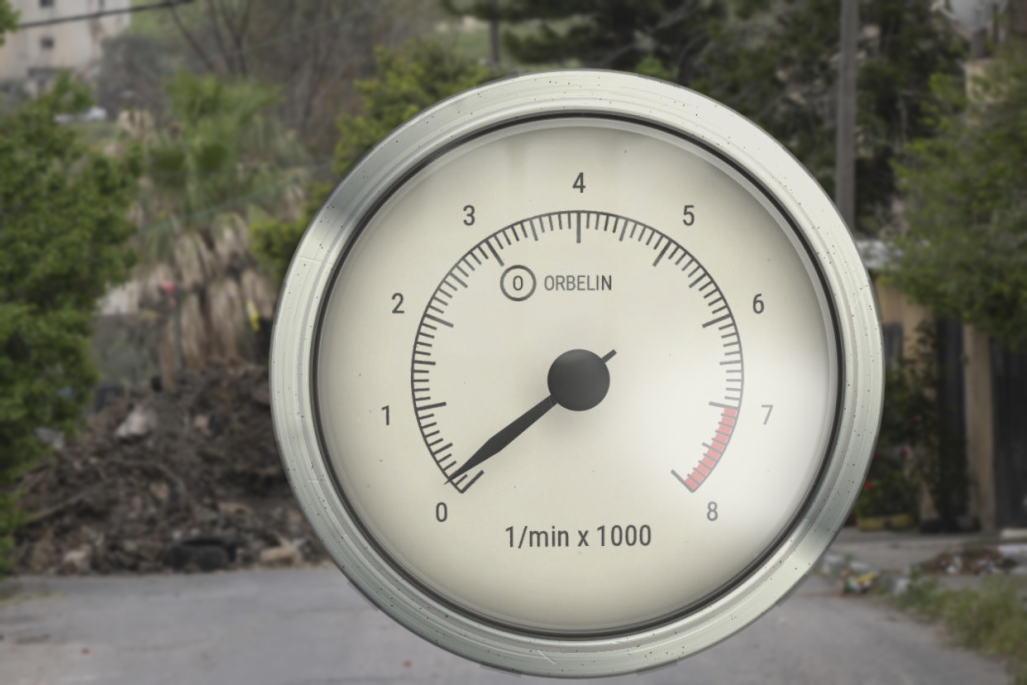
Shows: 200,rpm
